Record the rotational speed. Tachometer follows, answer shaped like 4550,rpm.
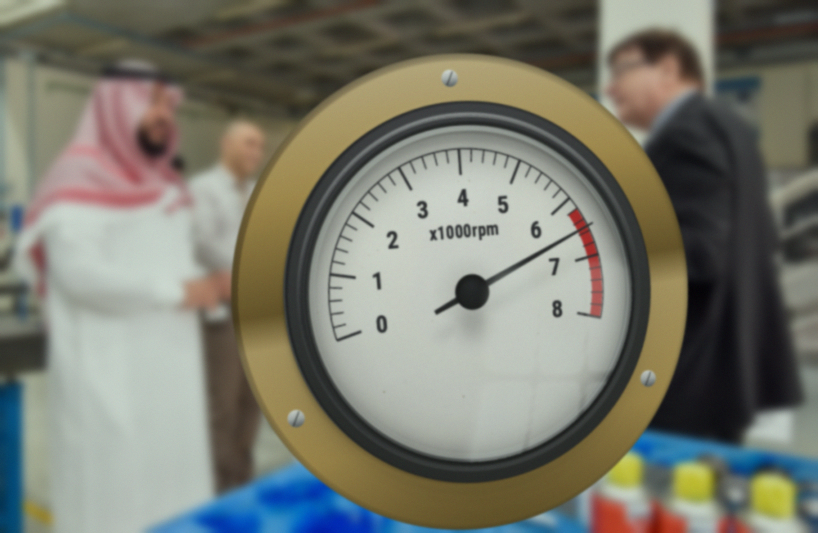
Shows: 6500,rpm
